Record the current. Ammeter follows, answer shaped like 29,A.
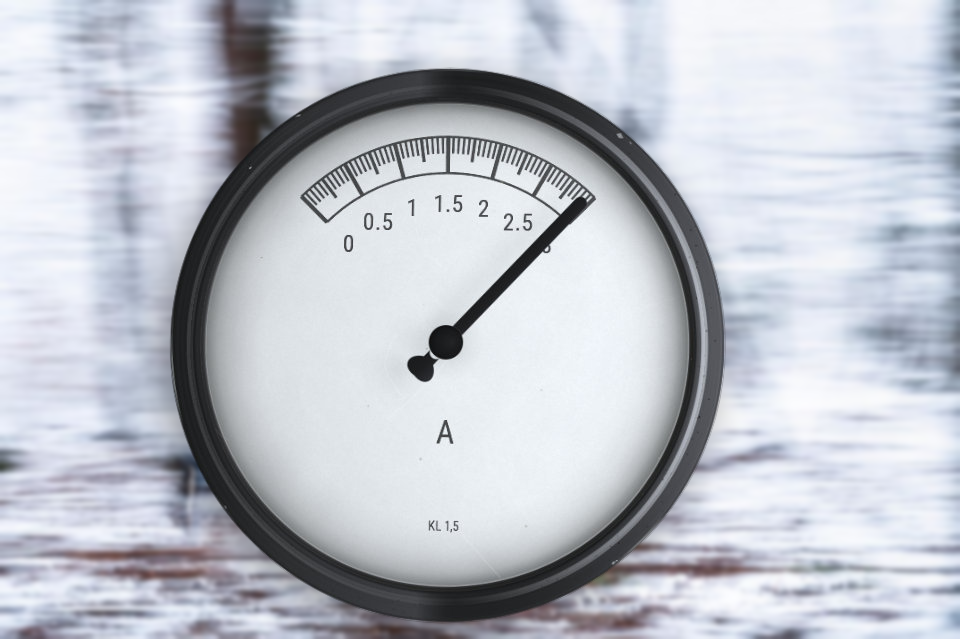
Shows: 2.95,A
